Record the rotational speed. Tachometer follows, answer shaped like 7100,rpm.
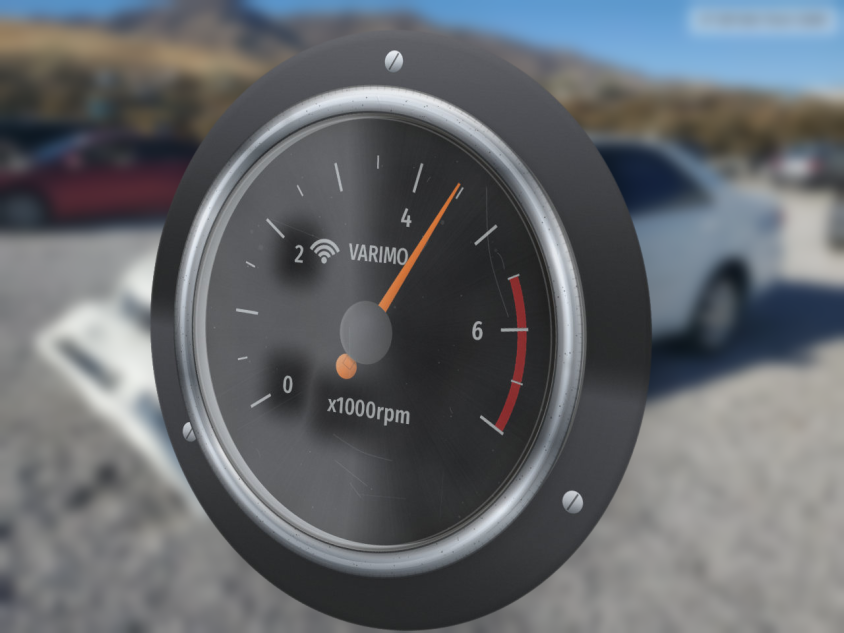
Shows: 4500,rpm
